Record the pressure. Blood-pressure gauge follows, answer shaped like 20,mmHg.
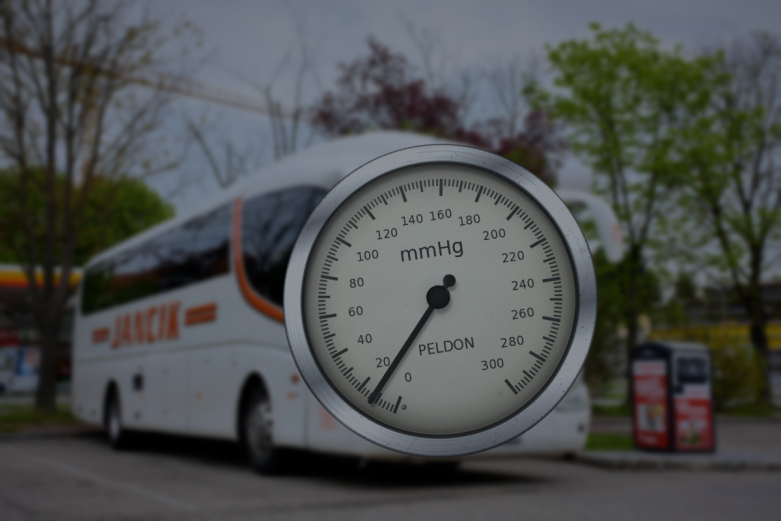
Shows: 12,mmHg
